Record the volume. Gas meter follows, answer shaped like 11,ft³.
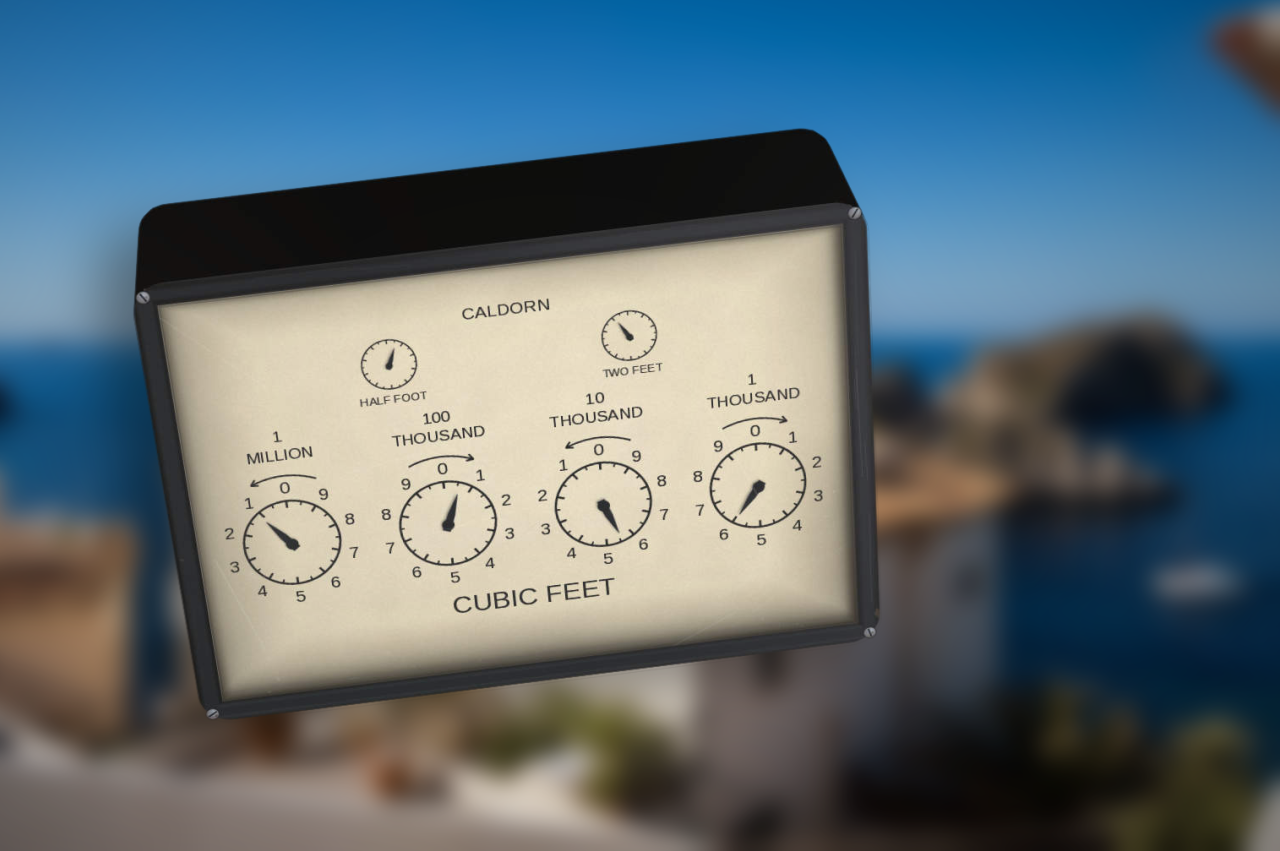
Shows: 105600,ft³
